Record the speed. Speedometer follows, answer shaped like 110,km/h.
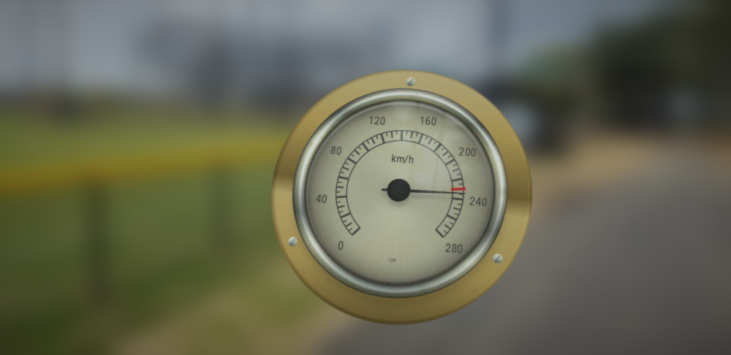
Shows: 235,km/h
